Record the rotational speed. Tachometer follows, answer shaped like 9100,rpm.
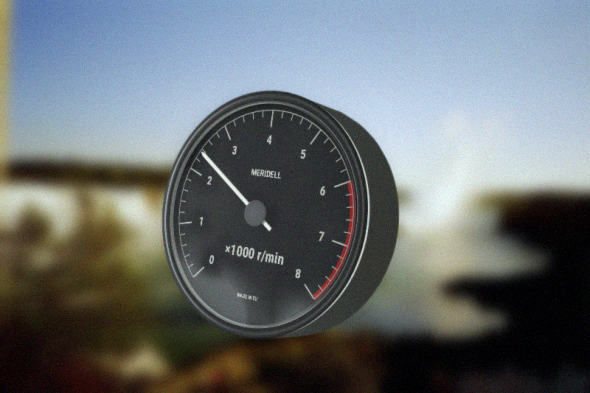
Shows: 2400,rpm
